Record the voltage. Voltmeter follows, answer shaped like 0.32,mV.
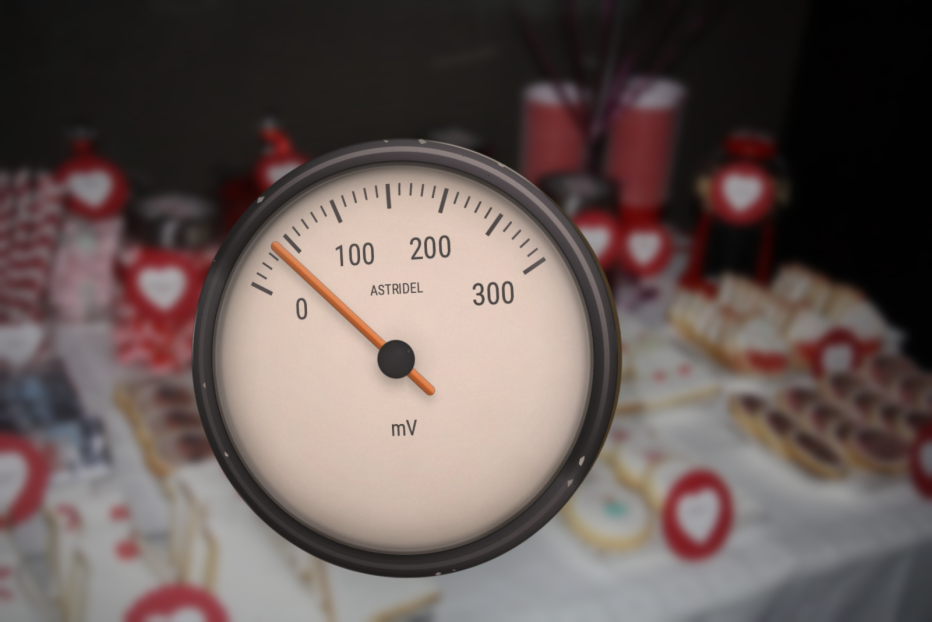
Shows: 40,mV
